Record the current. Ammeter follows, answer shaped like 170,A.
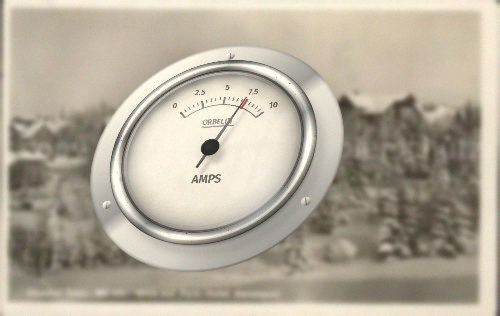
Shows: 7.5,A
